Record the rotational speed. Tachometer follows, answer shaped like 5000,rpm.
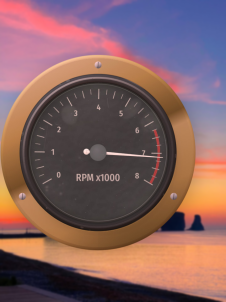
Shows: 7125,rpm
